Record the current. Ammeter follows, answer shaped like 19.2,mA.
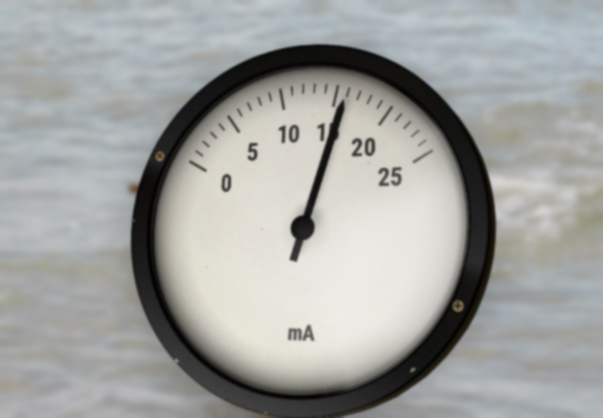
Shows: 16,mA
